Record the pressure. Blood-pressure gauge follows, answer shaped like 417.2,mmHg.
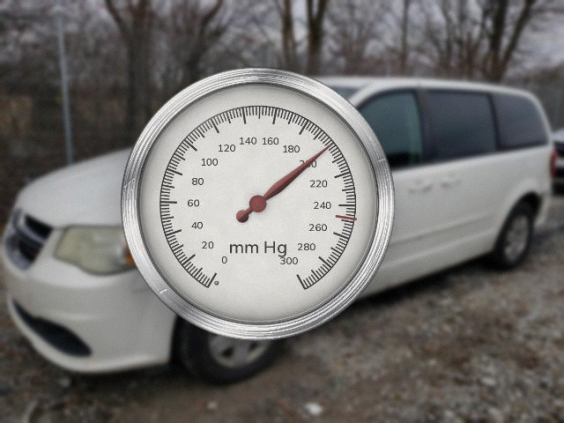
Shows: 200,mmHg
